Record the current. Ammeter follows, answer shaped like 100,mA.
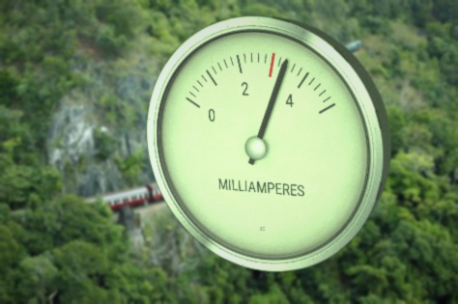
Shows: 3.4,mA
